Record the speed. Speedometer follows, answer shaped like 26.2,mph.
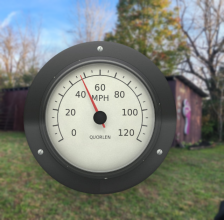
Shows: 47.5,mph
